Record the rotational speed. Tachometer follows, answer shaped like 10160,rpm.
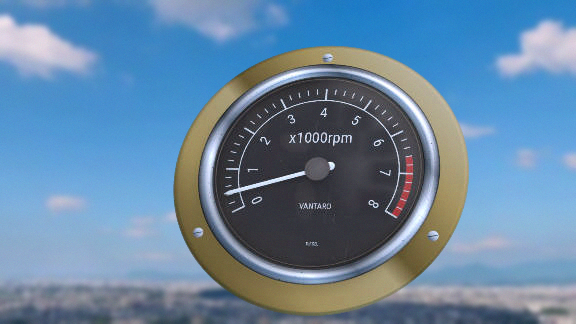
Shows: 400,rpm
